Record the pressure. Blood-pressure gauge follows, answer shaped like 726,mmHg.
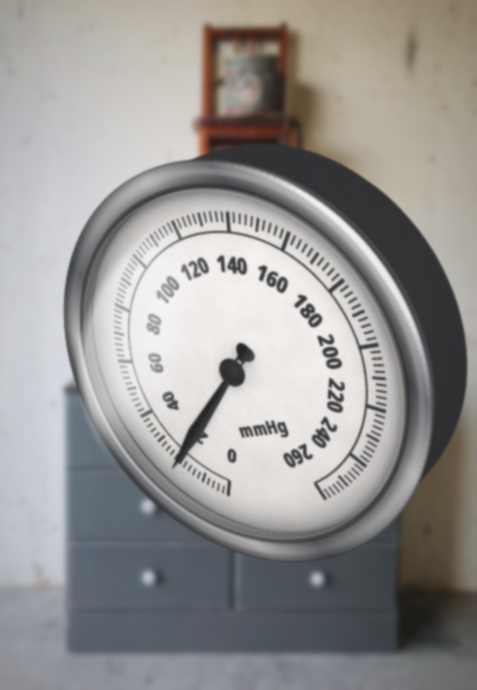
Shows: 20,mmHg
